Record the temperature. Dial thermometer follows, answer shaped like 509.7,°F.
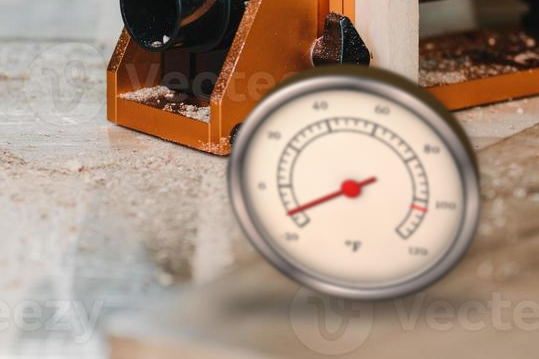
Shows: -12,°F
